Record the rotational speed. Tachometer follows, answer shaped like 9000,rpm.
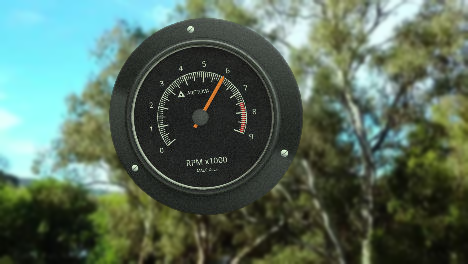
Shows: 6000,rpm
